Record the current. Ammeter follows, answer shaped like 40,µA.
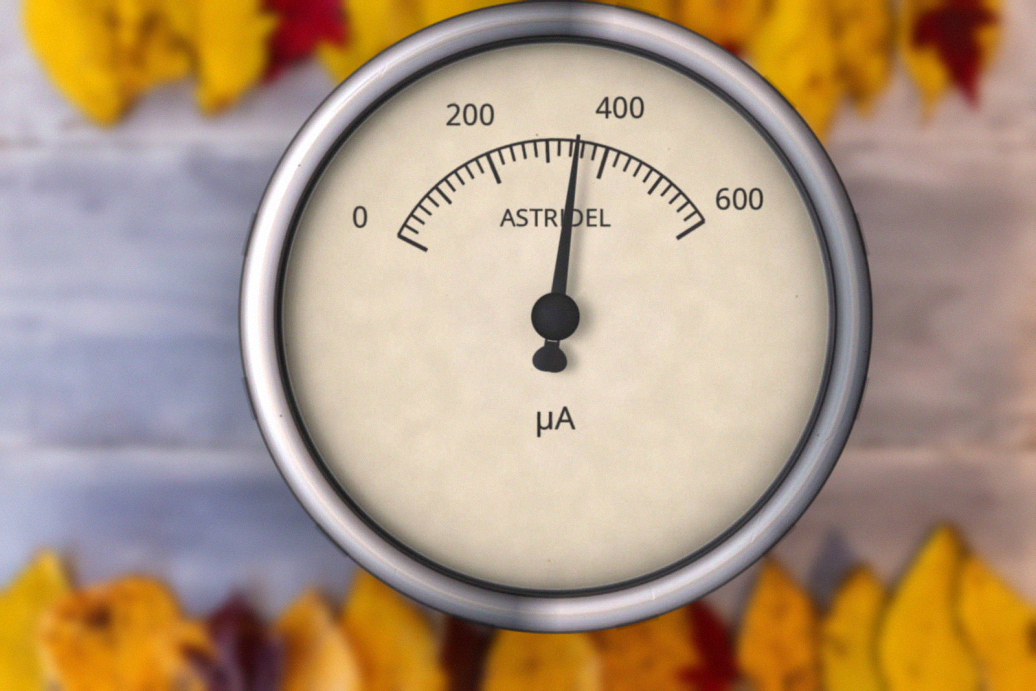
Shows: 350,µA
